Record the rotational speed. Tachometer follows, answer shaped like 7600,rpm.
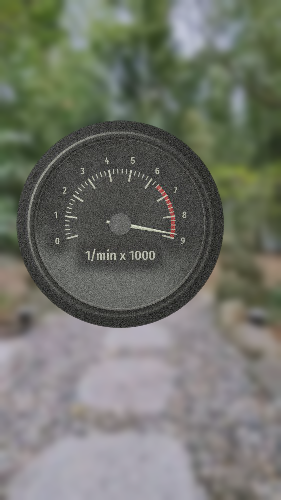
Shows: 8800,rpm
